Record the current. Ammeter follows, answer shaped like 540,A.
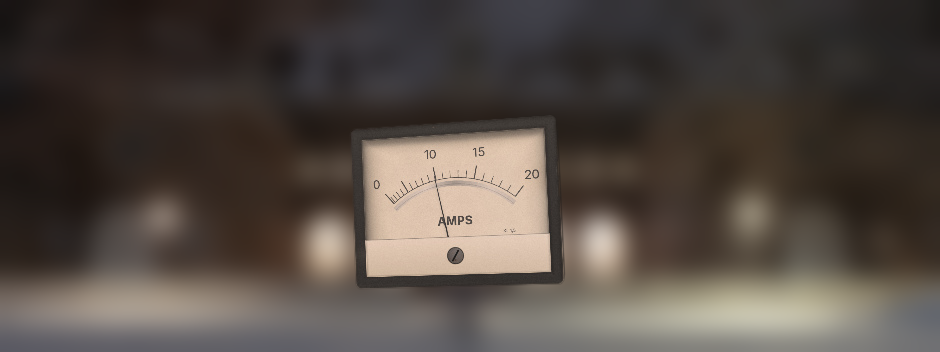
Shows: 10,A
